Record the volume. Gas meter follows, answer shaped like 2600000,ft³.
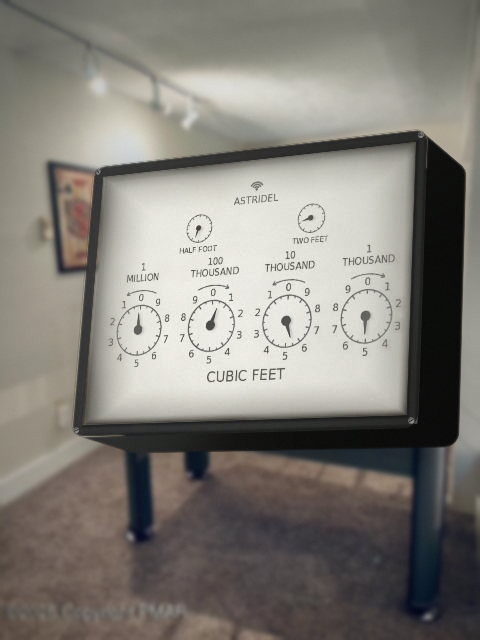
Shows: 5500,ft³
